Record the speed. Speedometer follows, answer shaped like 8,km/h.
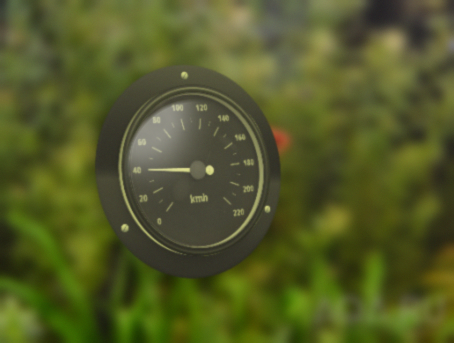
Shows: 40,km/h
